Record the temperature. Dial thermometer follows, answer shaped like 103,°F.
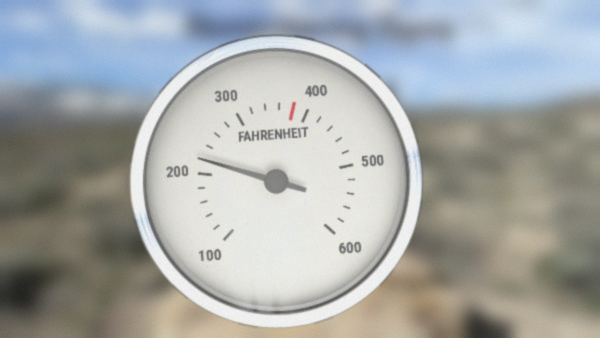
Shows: 220,°F
